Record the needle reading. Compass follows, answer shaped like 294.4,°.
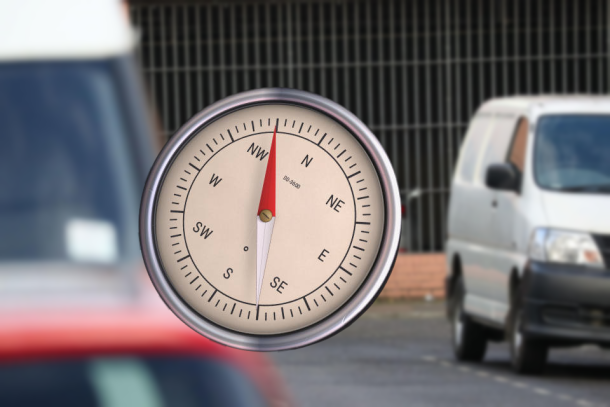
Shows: 330,°
